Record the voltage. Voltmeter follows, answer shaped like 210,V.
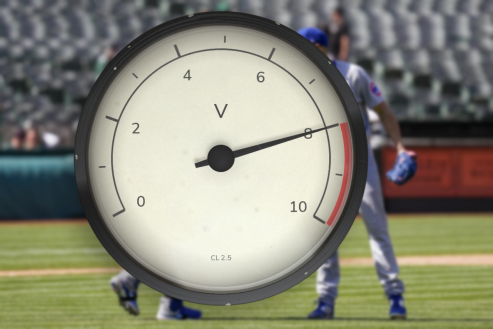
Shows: 8,V
